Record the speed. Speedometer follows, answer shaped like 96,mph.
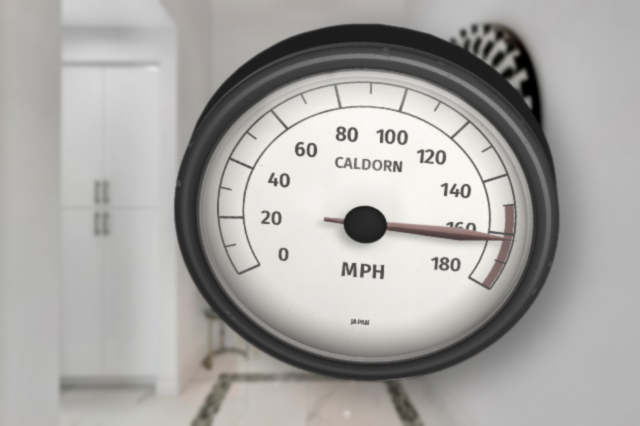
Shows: 160,mph
